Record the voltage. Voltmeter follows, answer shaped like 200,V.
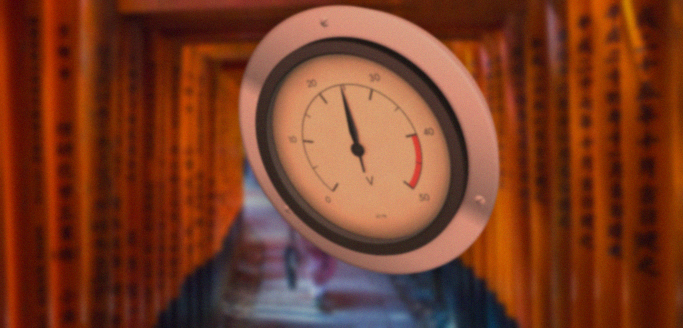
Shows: 25,V
